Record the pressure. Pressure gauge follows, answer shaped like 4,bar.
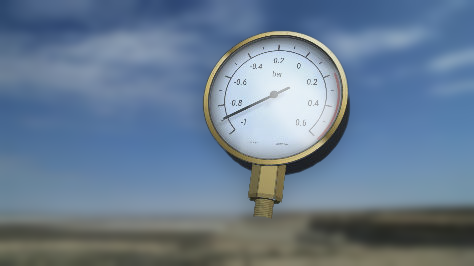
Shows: -0.9,bar
